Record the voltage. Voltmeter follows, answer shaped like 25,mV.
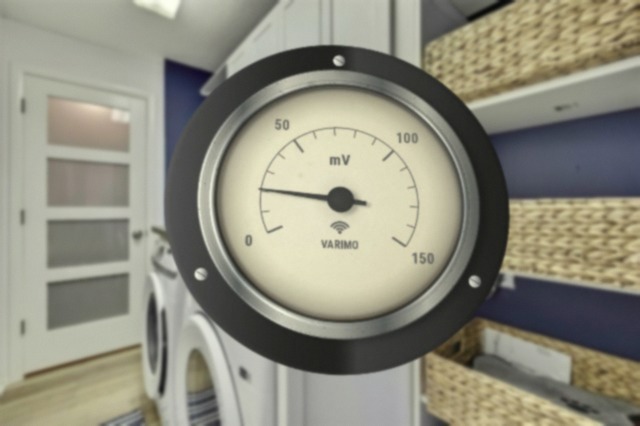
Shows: 20,mV
